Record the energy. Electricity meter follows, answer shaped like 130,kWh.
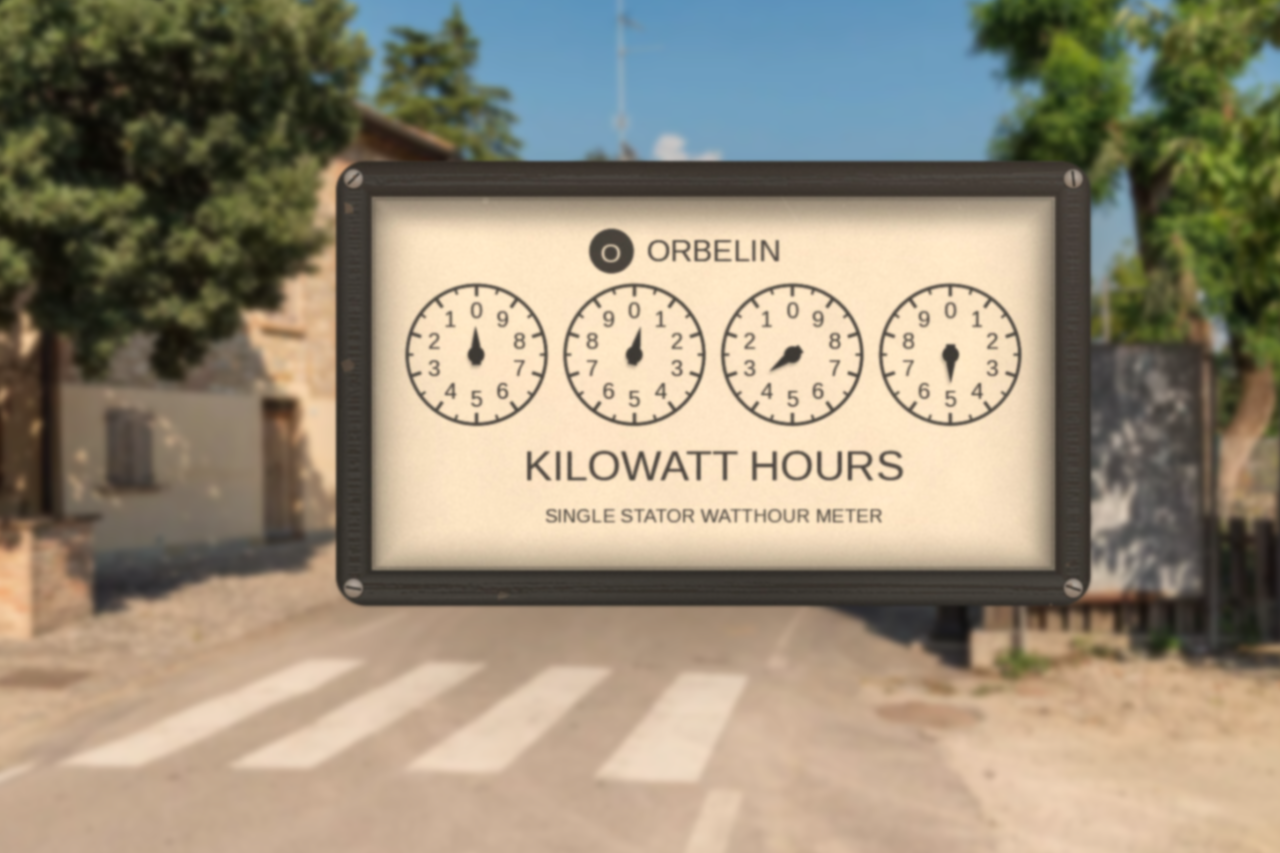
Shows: 35,kWh
